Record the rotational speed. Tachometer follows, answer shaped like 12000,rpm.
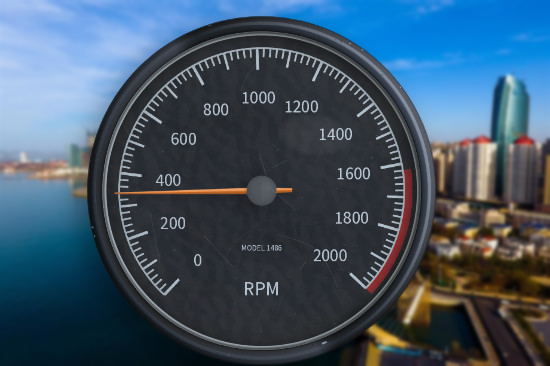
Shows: 340,rpm
